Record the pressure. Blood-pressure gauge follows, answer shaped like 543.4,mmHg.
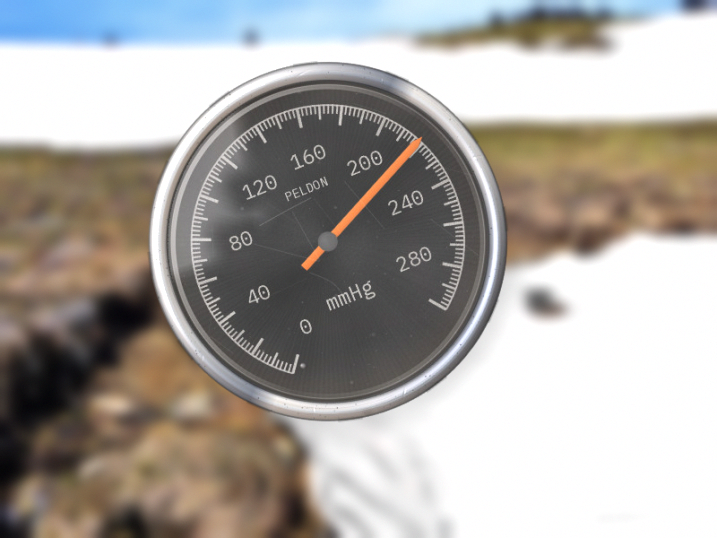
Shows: 218,mmHg
